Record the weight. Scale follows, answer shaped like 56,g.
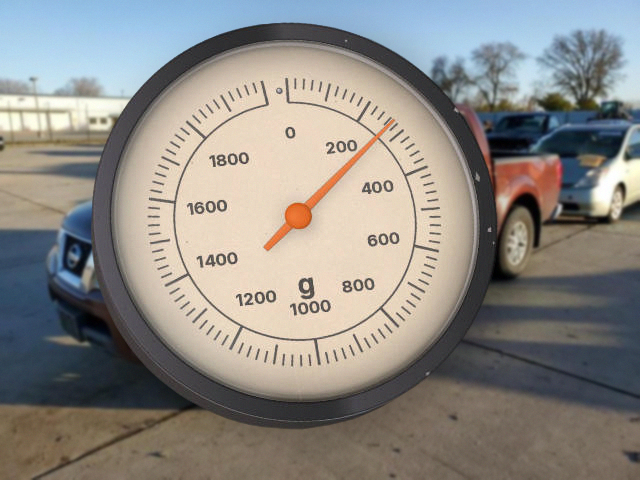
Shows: 270,g
